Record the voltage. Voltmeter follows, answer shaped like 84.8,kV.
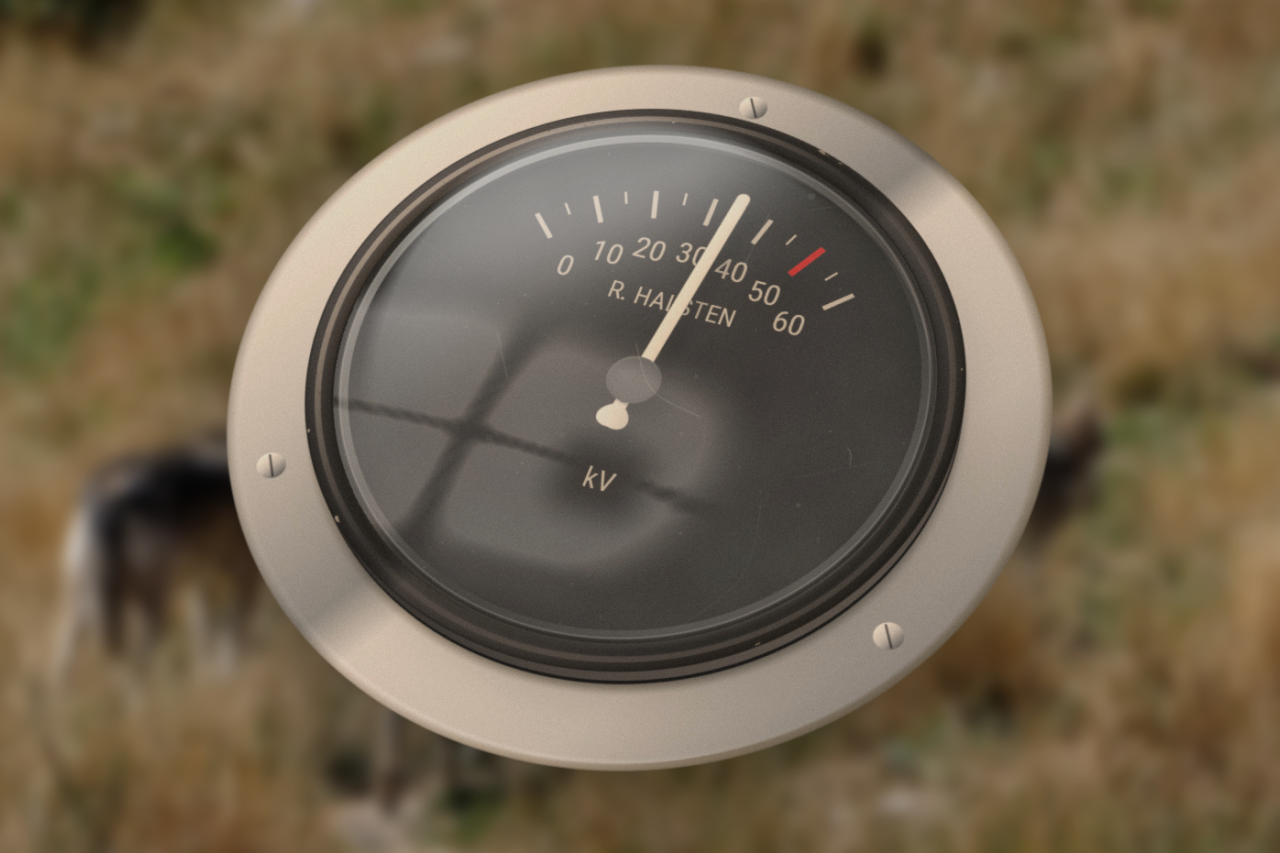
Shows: 35,kV
